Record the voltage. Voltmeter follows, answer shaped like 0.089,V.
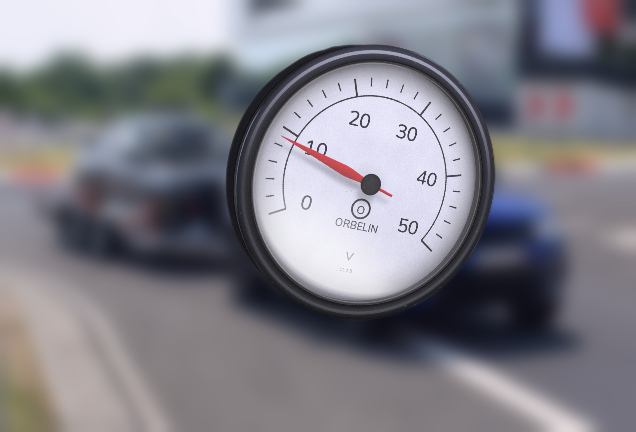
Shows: 9,V
